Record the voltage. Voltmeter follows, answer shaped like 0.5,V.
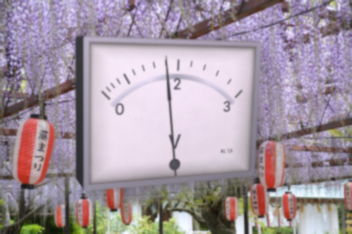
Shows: 1.8,V
